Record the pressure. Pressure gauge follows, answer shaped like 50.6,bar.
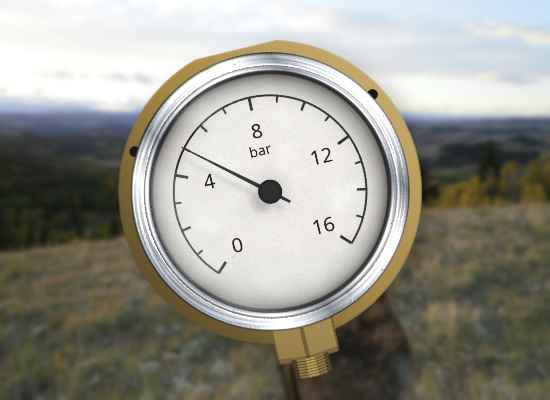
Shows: 5,bar
